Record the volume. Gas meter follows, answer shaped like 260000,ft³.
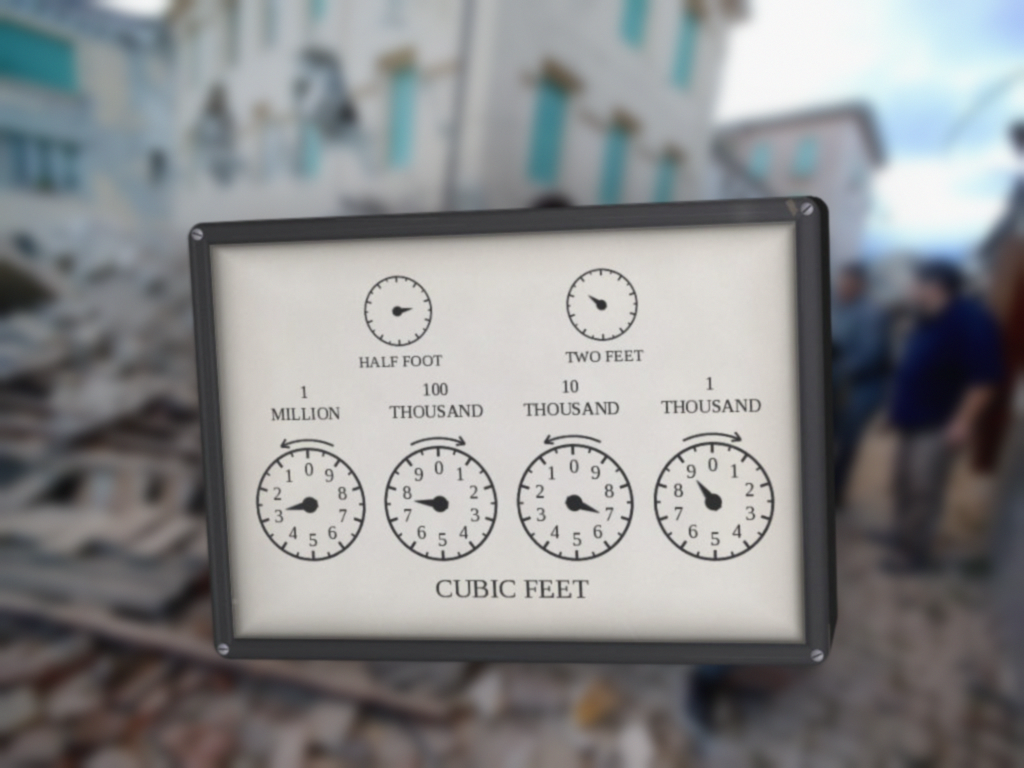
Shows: 276900,ft³
